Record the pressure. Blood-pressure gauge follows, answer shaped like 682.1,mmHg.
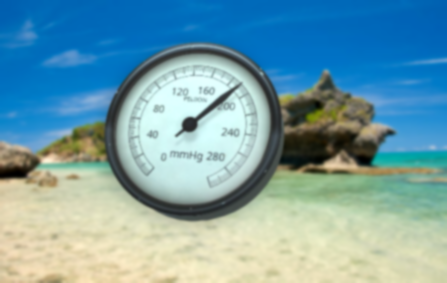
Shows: 190,mmHg
